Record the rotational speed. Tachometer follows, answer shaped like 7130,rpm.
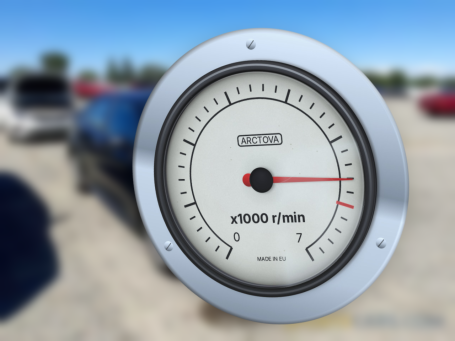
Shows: 5600,rpm
